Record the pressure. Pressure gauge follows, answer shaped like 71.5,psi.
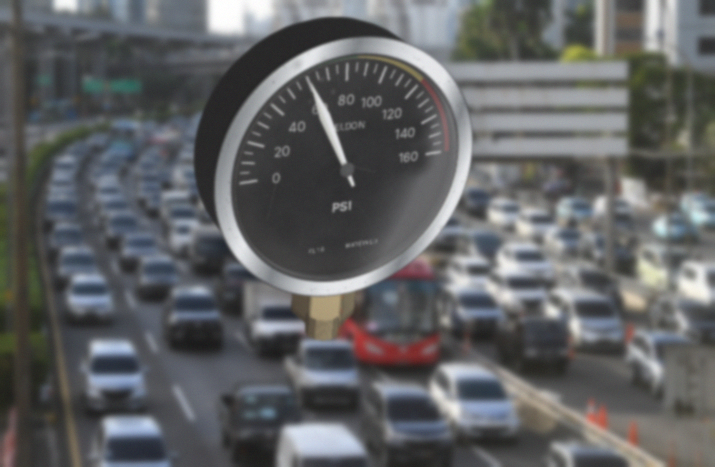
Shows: 60,psi
